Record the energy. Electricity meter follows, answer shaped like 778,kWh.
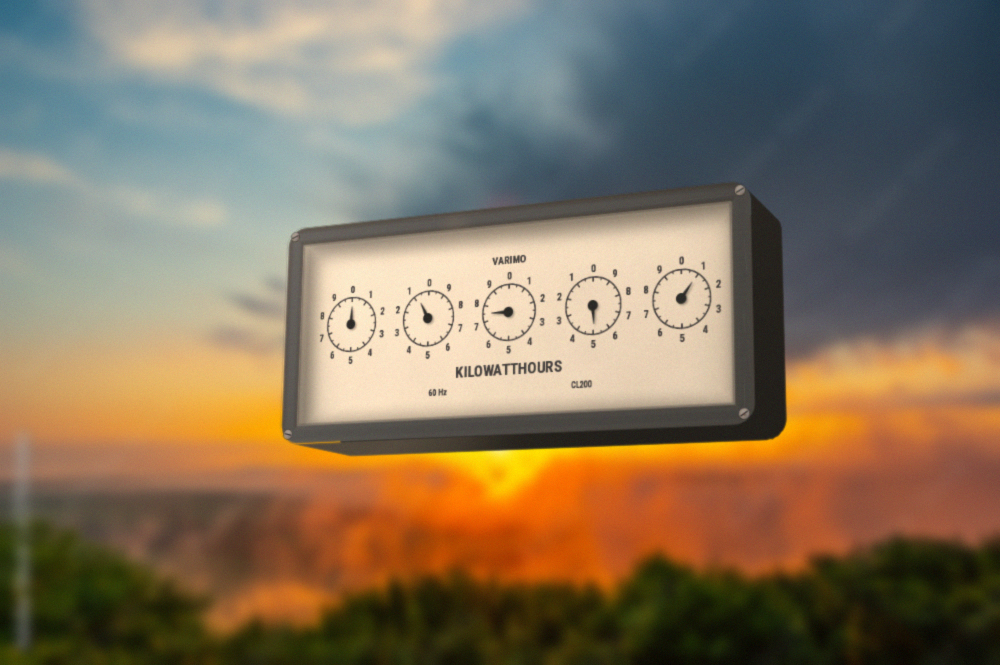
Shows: 751,kWh
